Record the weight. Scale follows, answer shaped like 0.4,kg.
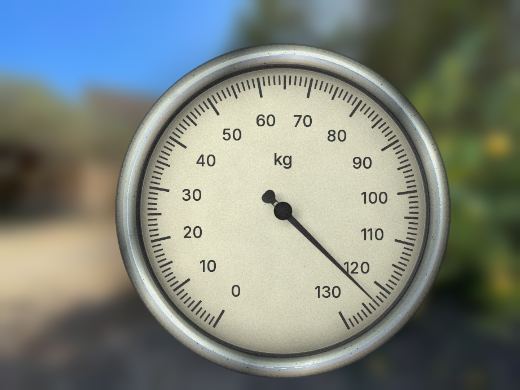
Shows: 123,kg
